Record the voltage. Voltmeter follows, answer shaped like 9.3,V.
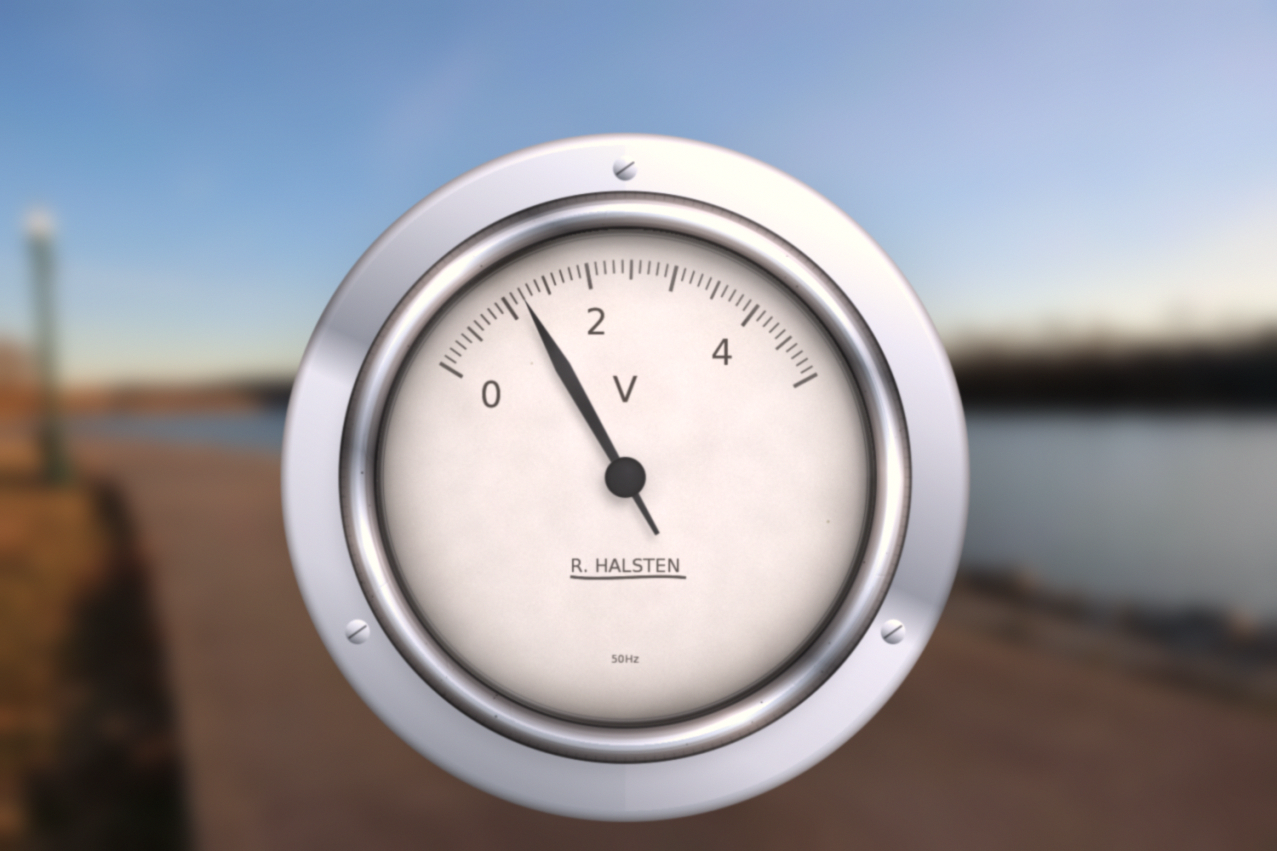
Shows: 1.2,V
